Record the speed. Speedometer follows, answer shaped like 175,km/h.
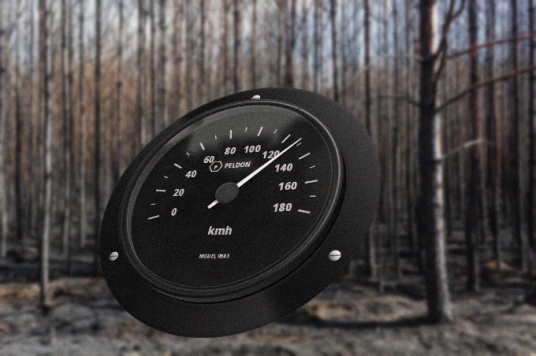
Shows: 130,km/h
